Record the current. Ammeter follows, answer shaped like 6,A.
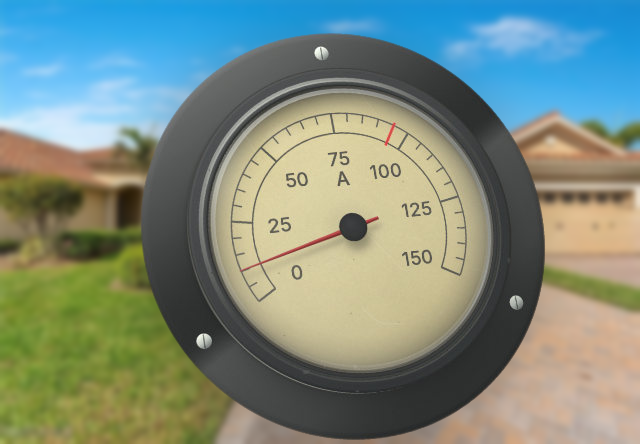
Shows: 10,A
